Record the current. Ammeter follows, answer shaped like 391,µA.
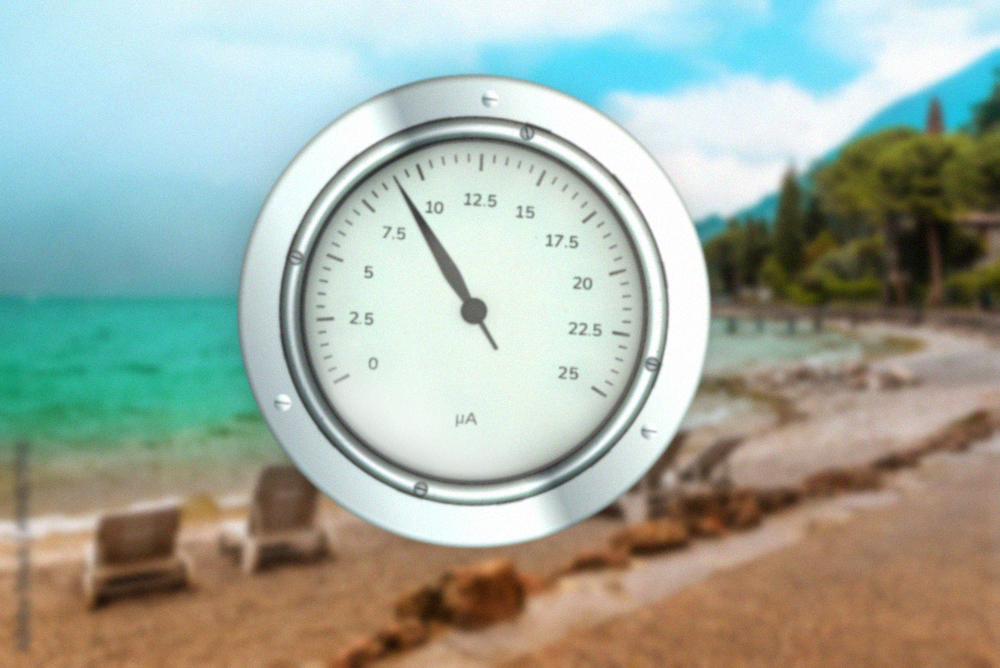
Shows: 9,µA
